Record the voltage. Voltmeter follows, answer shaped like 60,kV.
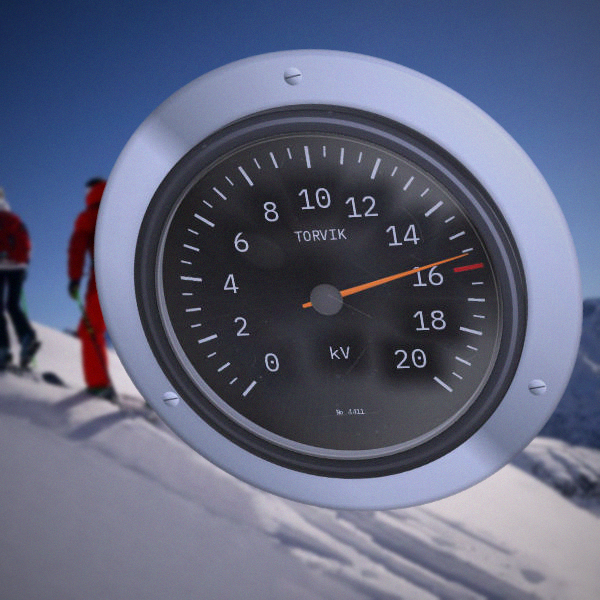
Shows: 15.5,kV
